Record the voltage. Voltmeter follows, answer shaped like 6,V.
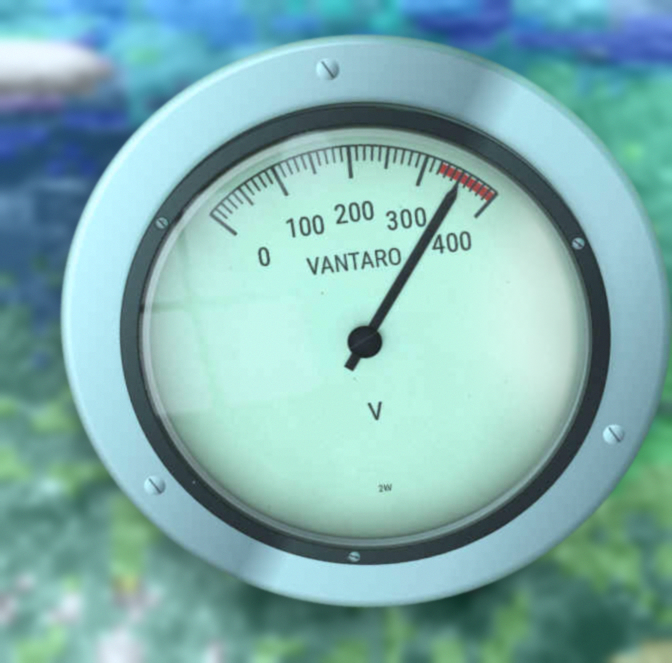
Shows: 350,V
